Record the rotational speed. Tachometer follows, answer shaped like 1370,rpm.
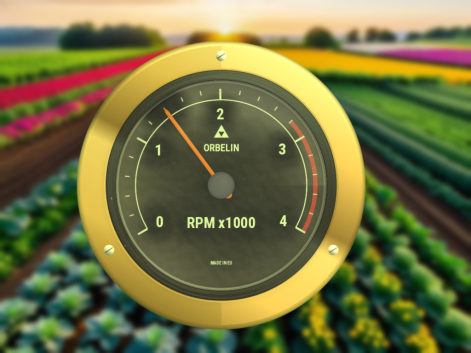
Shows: 1400,rpm
